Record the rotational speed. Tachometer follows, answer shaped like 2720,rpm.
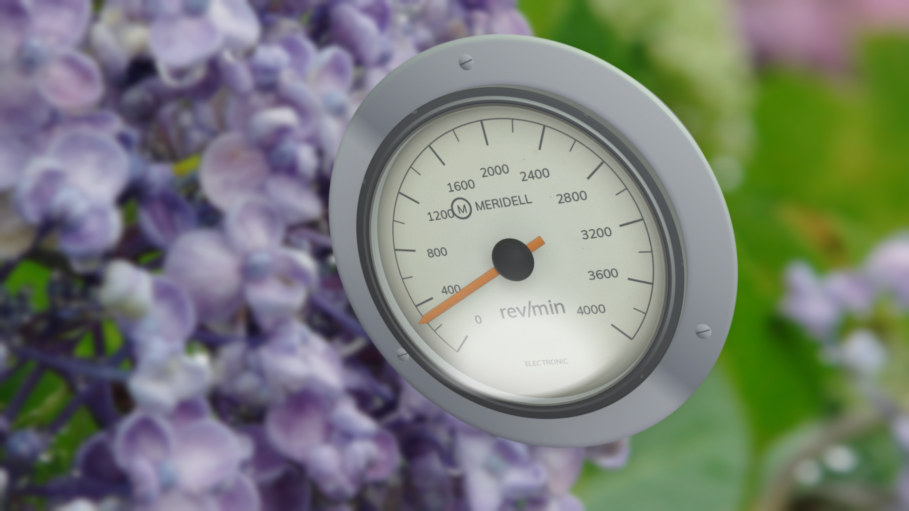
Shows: 300,rpm
